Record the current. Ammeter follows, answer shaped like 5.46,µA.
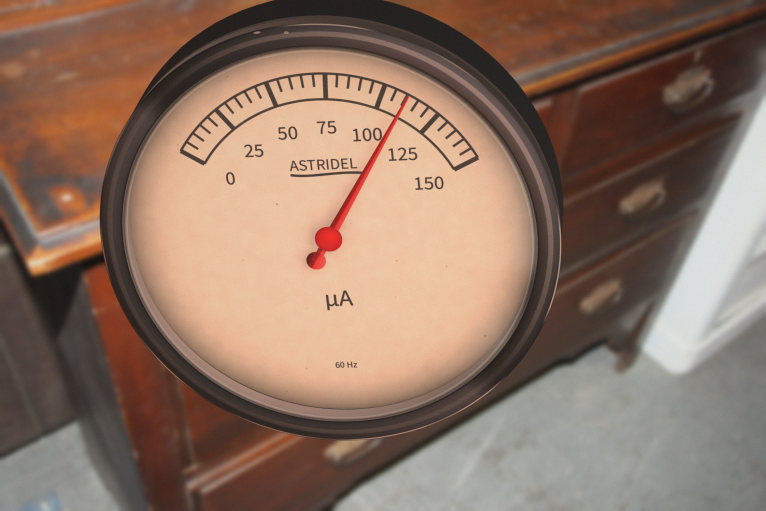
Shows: 110,µA
